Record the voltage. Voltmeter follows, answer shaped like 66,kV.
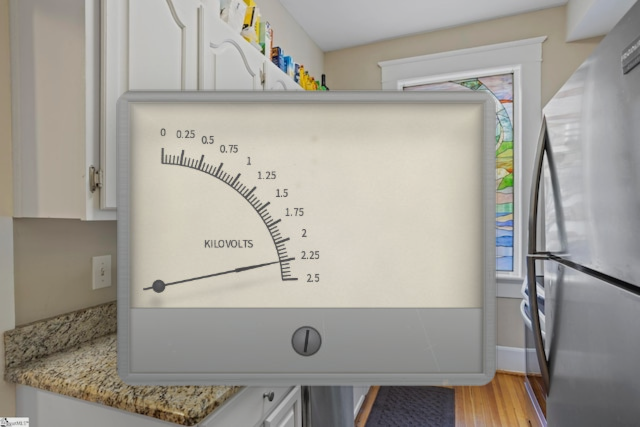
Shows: 2.25,kV
